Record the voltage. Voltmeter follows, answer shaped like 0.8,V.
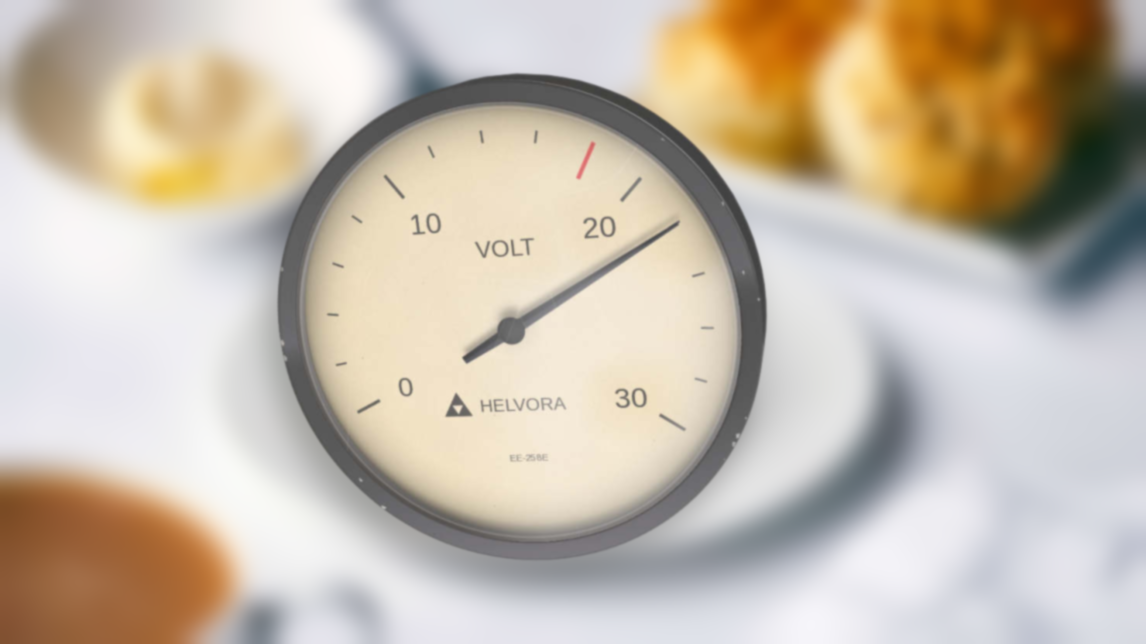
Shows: 22,V
